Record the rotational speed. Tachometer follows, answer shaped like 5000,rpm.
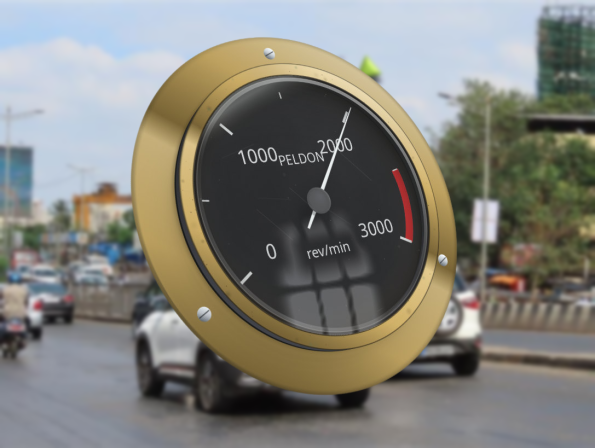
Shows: 2000,rpm
